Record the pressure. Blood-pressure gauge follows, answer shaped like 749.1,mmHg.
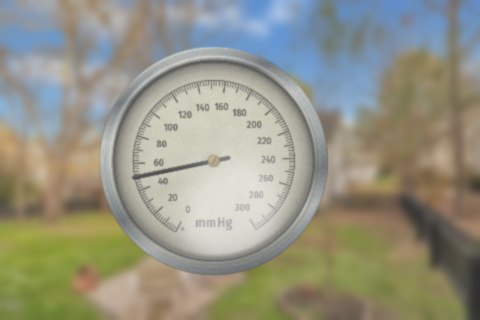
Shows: 50,mmHg
